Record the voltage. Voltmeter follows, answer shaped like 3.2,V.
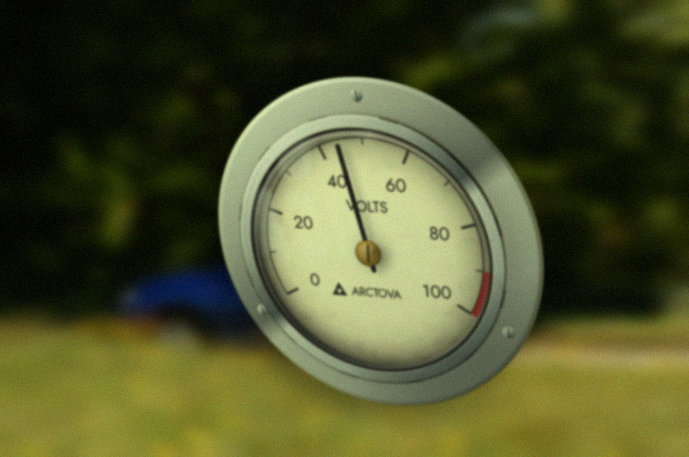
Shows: 45,V
